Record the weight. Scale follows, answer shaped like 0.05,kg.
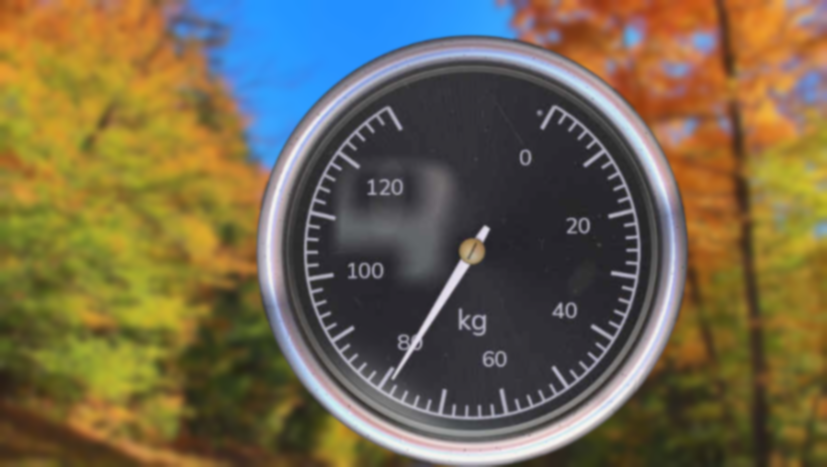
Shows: 79,kg
